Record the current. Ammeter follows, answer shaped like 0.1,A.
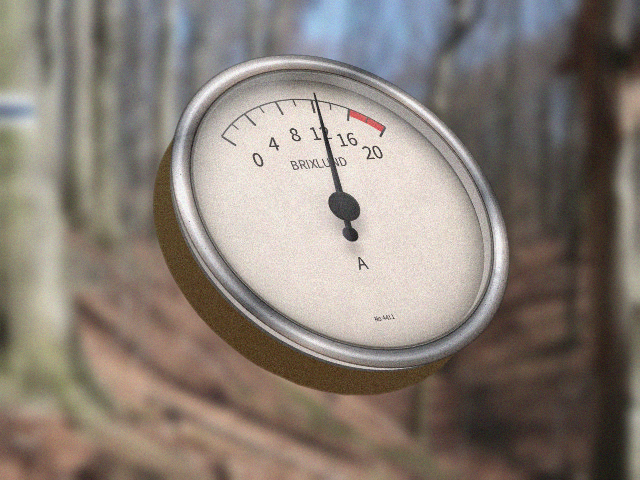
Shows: 12,A
